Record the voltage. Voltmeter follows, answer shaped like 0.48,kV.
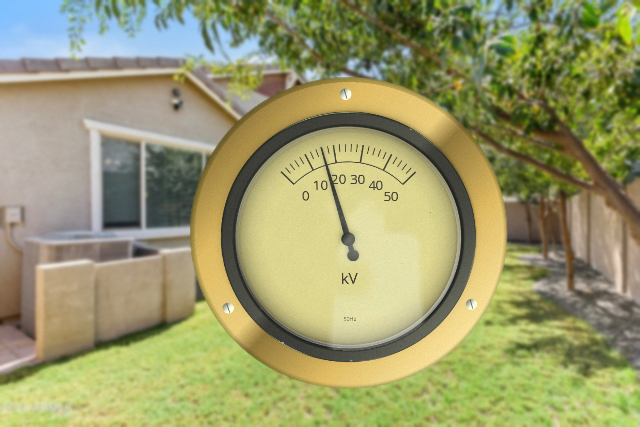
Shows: 16,kV
